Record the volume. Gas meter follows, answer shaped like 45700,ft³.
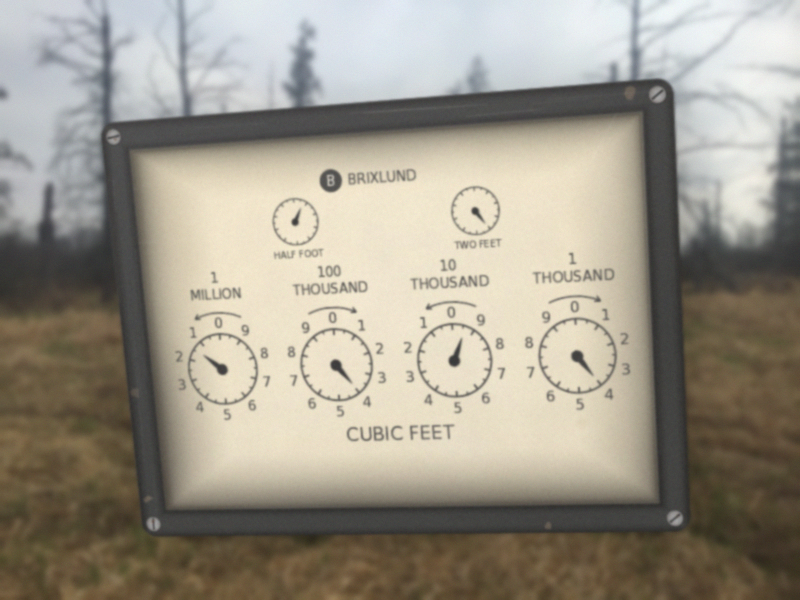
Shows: 139400,ft³
